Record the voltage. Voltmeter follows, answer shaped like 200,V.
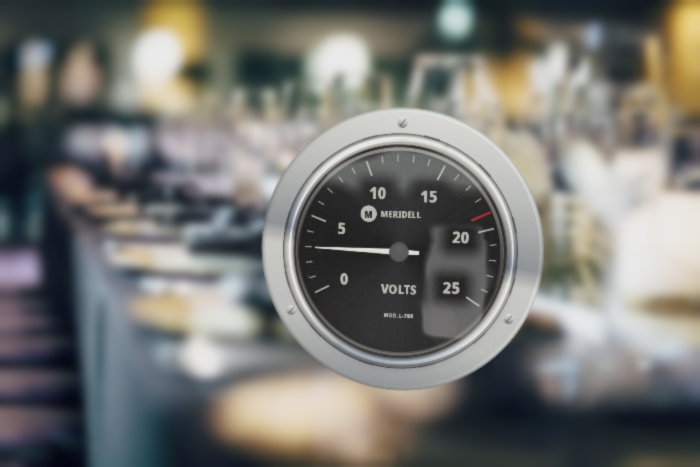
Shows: 3,V
